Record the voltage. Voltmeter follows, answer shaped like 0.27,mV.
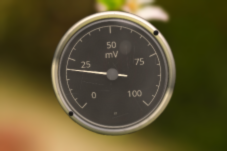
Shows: 20,mV
